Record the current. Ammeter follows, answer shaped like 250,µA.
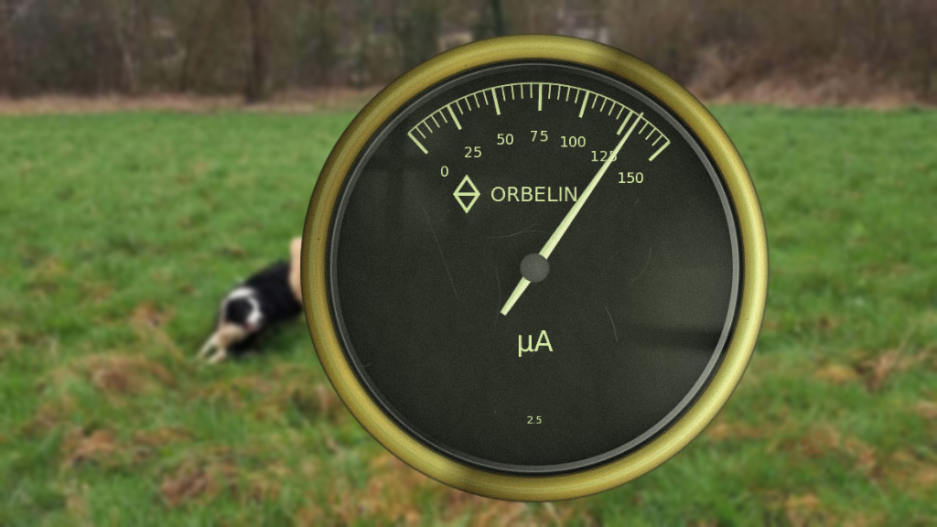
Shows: 130,µA
